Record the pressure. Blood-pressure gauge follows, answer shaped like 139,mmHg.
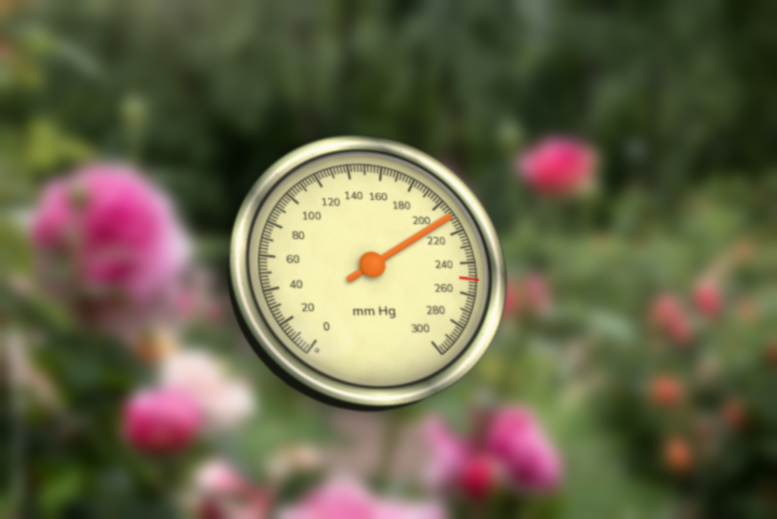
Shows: 210,mmHg
